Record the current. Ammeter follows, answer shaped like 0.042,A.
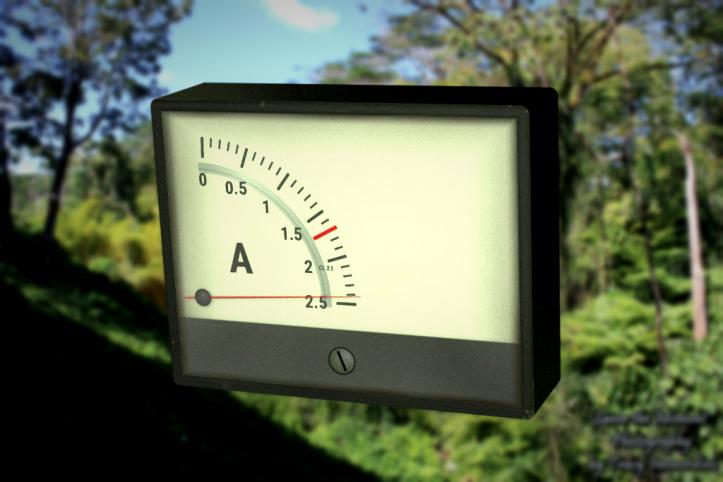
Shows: 2.4,A
